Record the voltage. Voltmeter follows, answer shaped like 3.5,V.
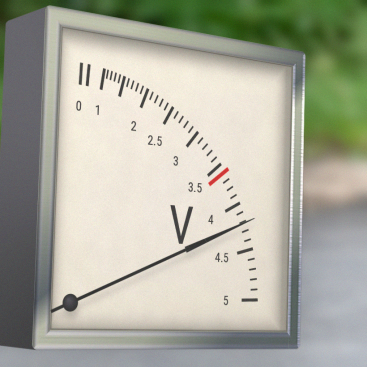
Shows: 4.2,V
